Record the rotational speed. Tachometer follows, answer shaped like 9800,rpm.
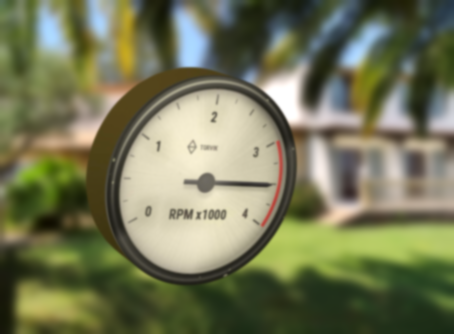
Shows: 3500,rpm
